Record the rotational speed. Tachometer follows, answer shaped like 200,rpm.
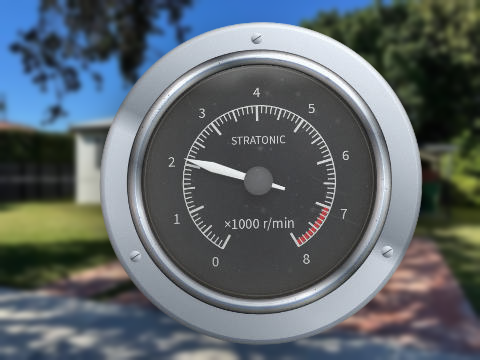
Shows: 2100,rpm
